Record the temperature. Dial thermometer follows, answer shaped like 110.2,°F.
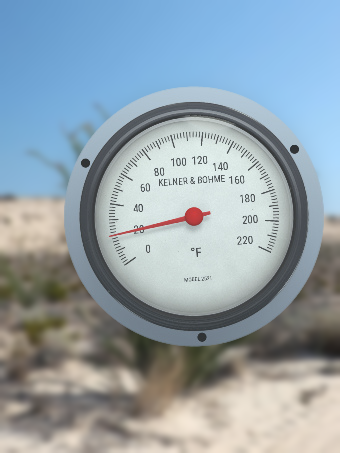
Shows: 20,°F
